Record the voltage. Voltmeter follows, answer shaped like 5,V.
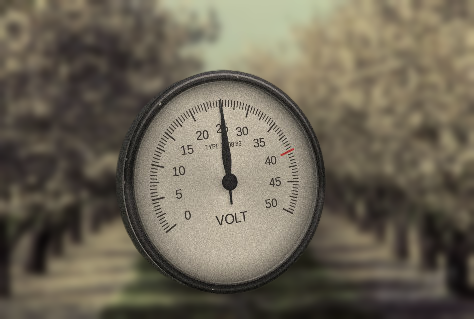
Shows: 25,V
